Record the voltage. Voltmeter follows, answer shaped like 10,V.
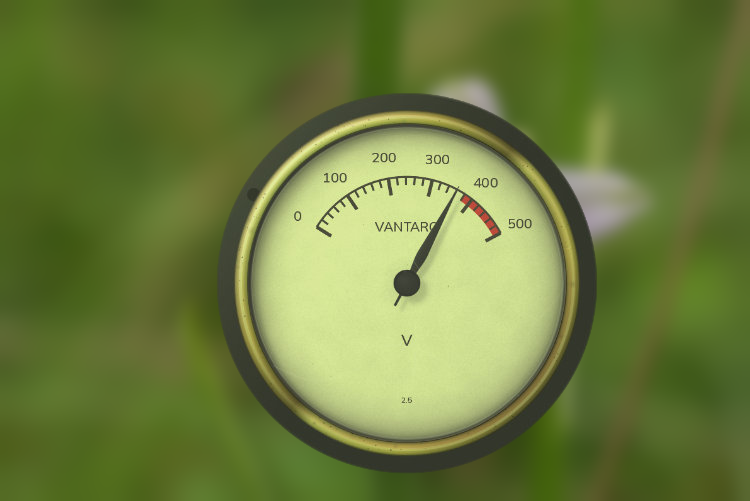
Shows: 360,V
